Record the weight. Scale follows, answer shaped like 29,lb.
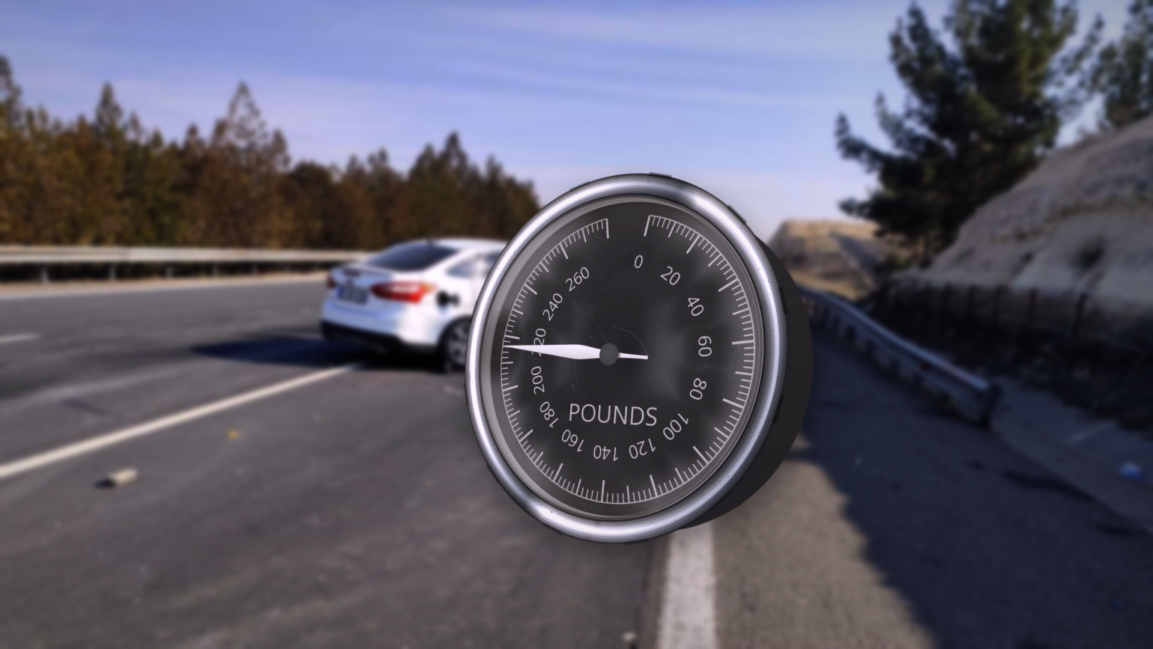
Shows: 216,lb
